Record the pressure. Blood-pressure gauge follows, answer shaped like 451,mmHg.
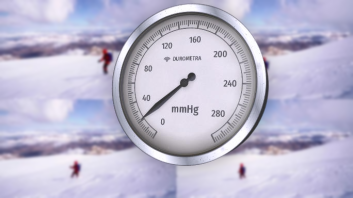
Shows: 20,mmHg
